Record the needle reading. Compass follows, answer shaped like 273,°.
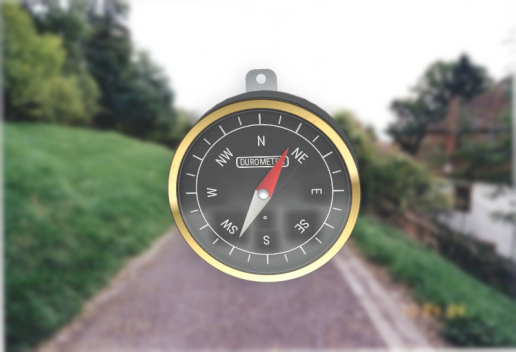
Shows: 30,°
